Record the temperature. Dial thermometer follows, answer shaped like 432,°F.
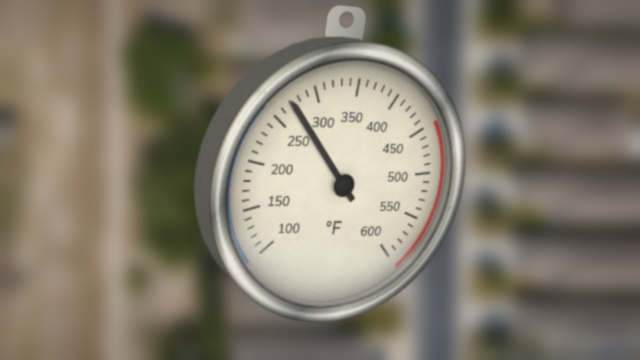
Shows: 270,°F
